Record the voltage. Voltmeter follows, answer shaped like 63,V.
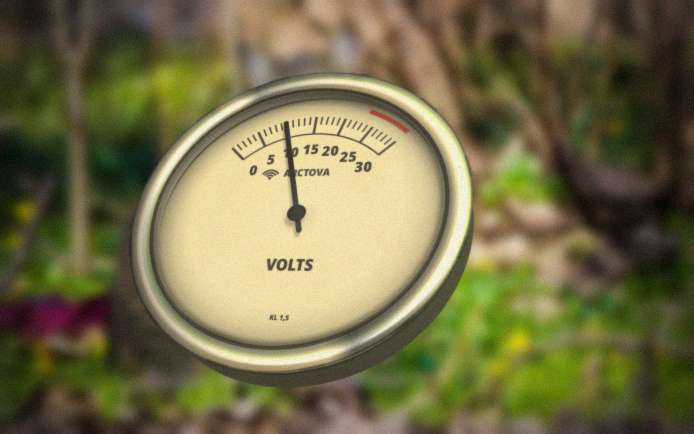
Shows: 10,V
